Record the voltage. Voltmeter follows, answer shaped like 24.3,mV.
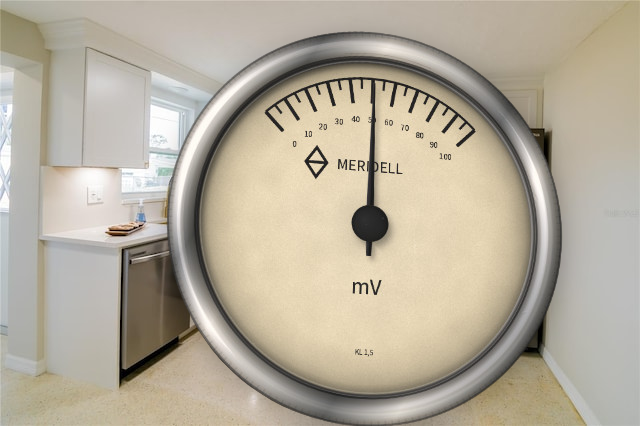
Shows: 50,mV
